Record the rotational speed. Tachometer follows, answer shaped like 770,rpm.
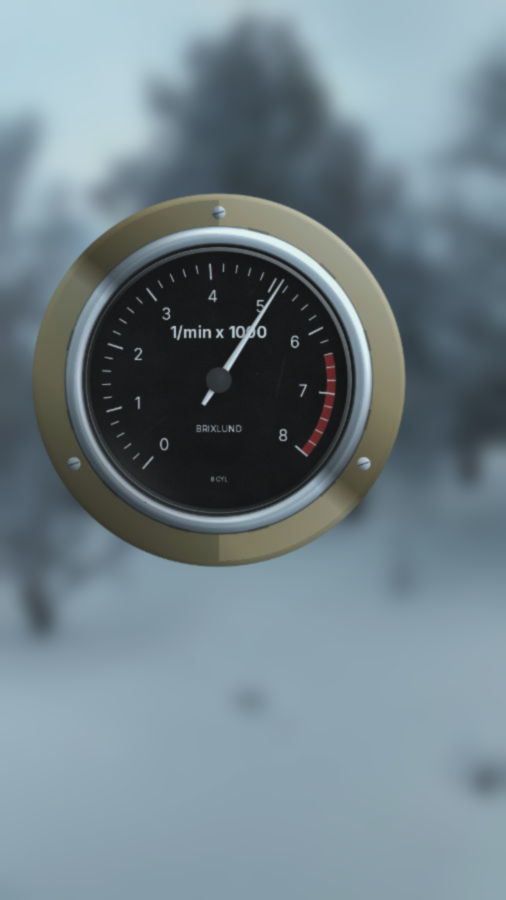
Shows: 5100,rpm
